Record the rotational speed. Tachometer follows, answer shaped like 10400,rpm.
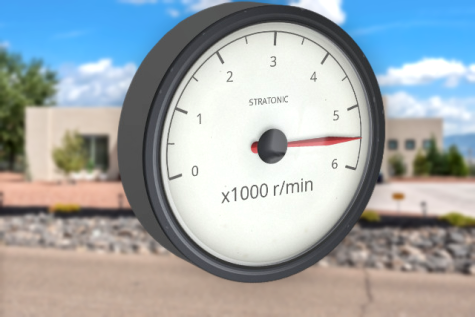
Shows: 5500,rpm
